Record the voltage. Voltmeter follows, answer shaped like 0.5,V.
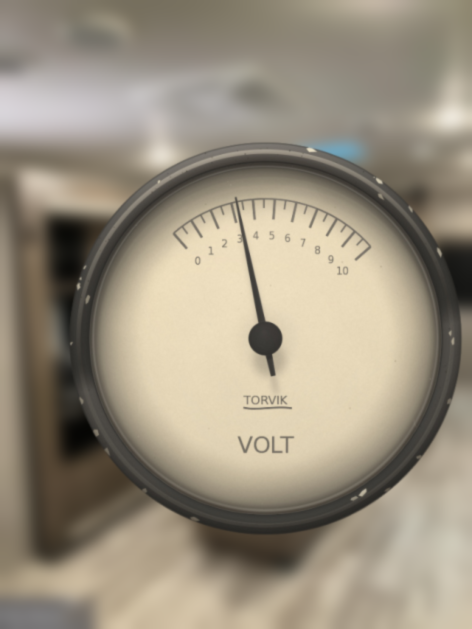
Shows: 3.25,V
